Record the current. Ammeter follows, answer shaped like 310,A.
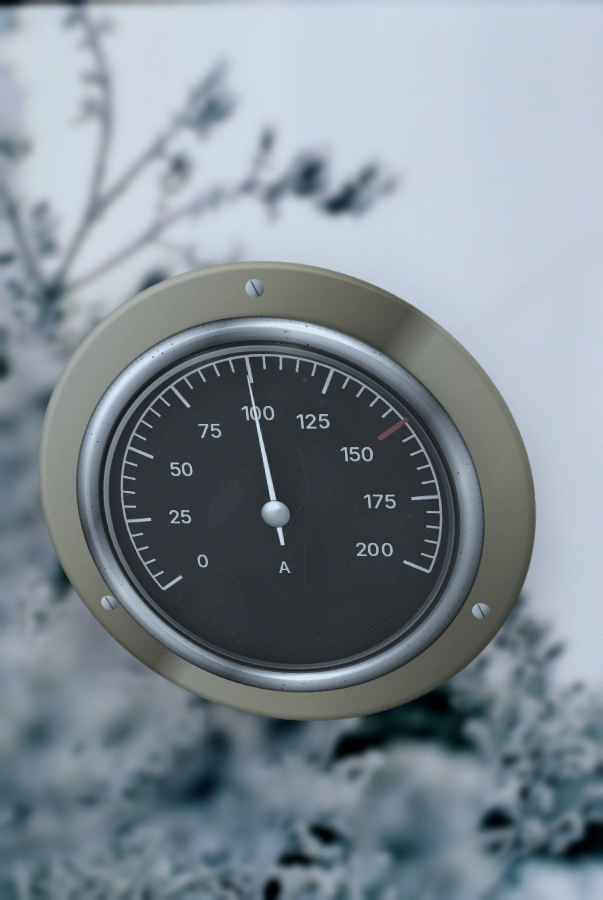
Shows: 100,A
